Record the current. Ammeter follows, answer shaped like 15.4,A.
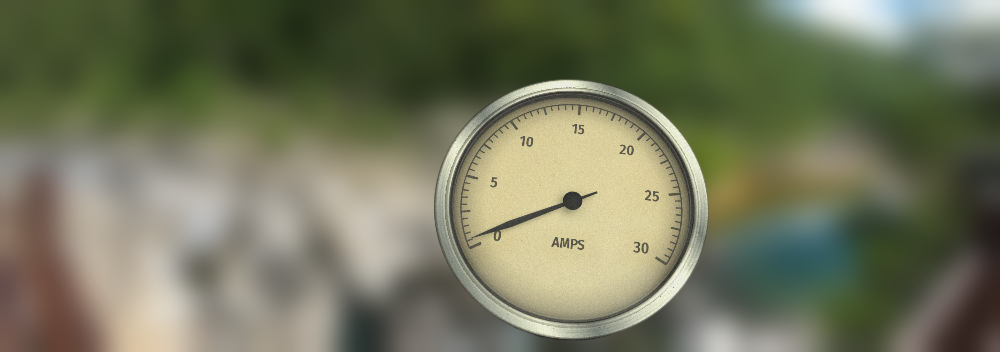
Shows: 0.5,A
